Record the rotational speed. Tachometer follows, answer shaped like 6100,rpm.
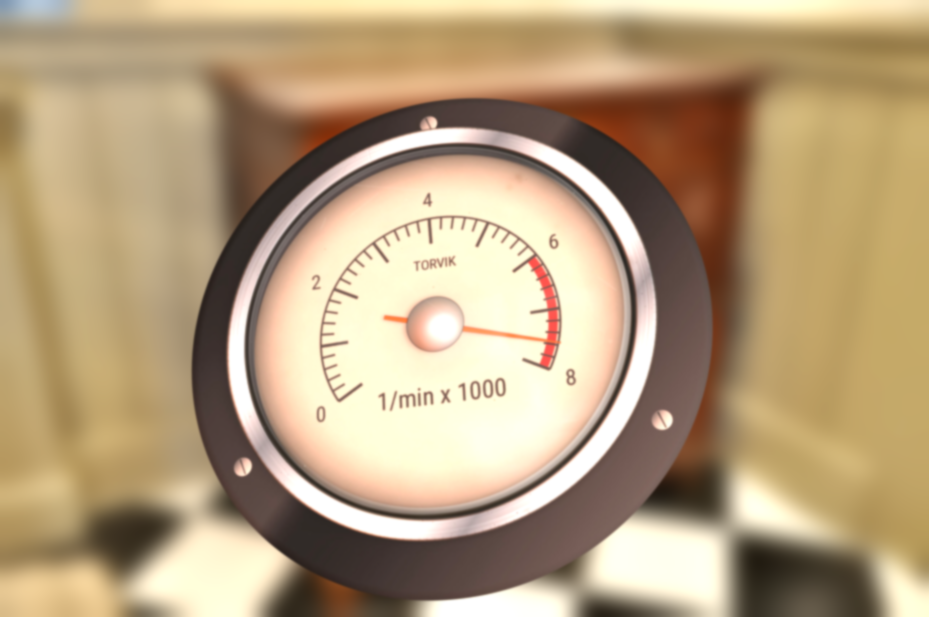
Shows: 7600,rpm
